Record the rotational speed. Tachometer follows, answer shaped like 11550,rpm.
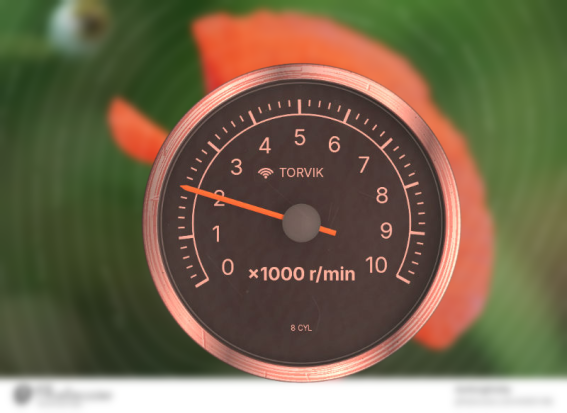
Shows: 2000,rpm
